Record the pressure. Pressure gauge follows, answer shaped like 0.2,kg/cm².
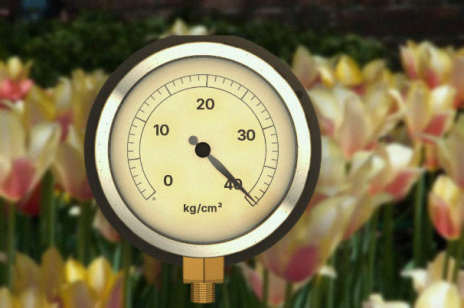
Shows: 39.5,kg/cm²
